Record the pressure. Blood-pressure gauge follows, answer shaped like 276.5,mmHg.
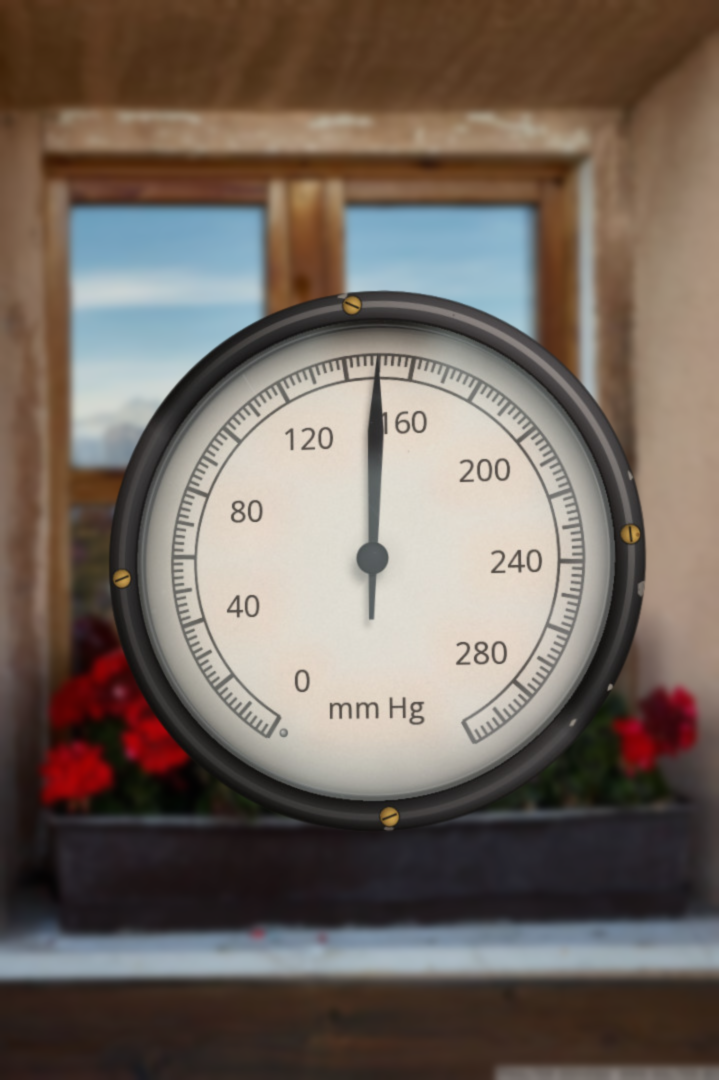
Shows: 150,mmHg
